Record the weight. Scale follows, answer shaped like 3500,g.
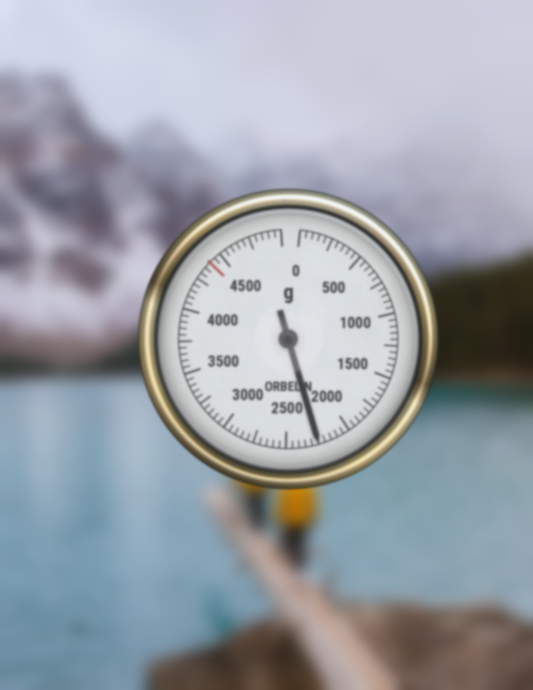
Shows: 2250,g
